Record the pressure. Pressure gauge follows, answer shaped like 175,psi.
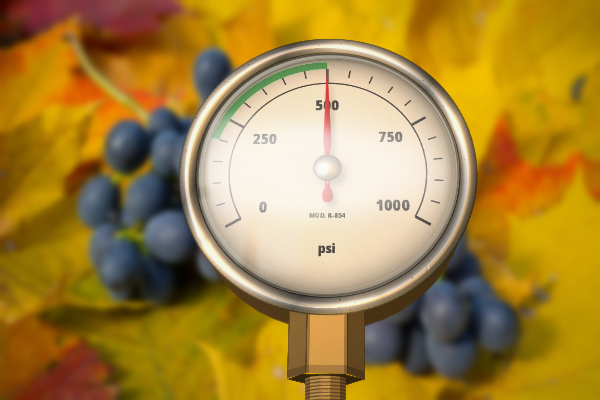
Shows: 500,psi
